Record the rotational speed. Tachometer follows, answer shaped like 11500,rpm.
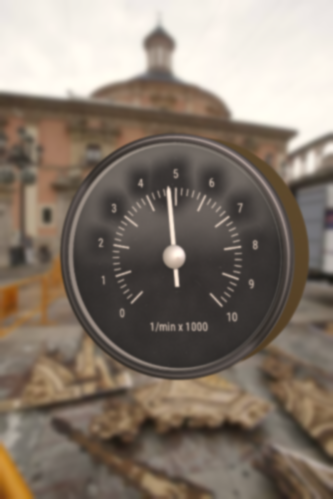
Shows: 4800,rpm
